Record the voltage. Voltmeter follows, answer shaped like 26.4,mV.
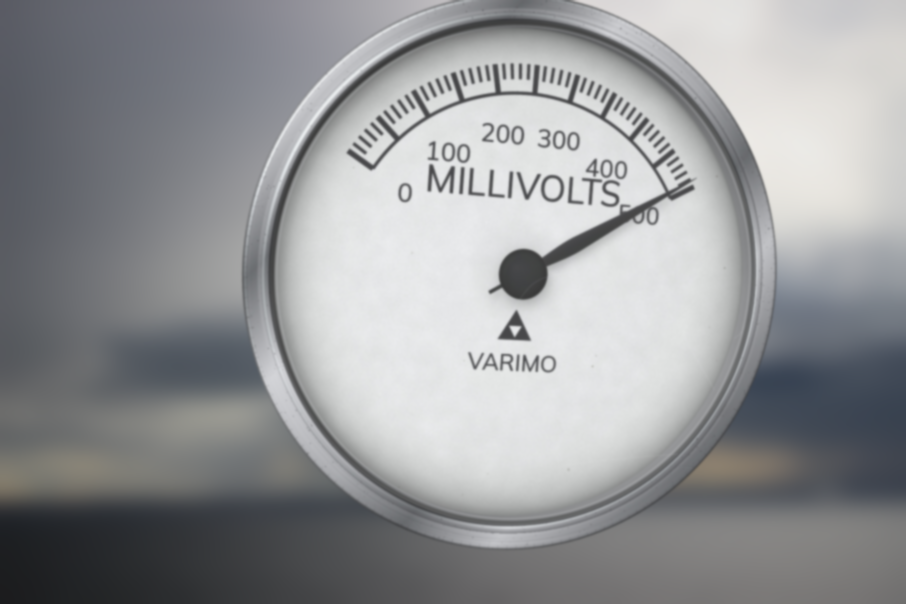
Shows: 490,mV
